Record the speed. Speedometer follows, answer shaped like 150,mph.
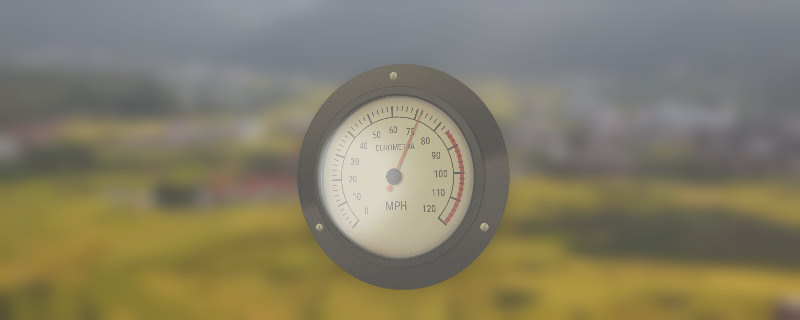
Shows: 72,mph
